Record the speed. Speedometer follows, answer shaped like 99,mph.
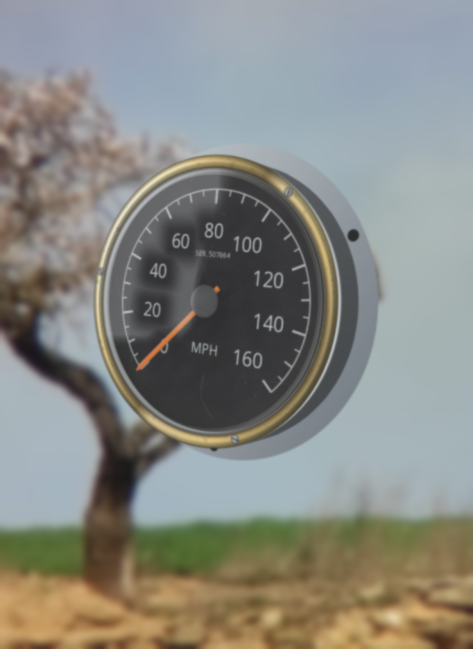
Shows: 0,mph
